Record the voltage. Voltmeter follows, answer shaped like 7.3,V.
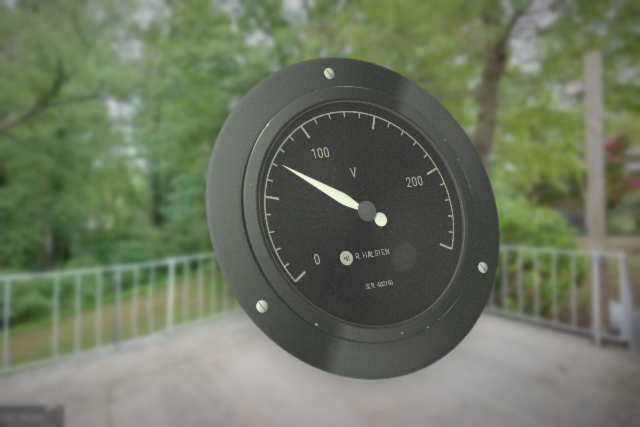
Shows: 70,V
